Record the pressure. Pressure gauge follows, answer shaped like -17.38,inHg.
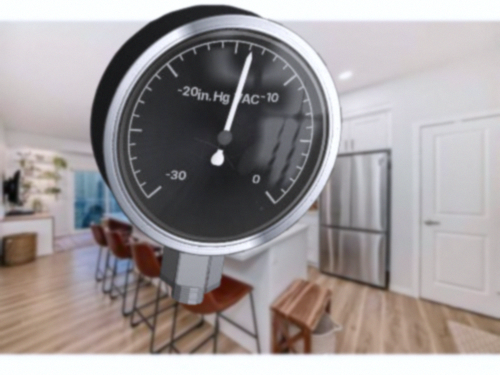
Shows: -14,inHg
